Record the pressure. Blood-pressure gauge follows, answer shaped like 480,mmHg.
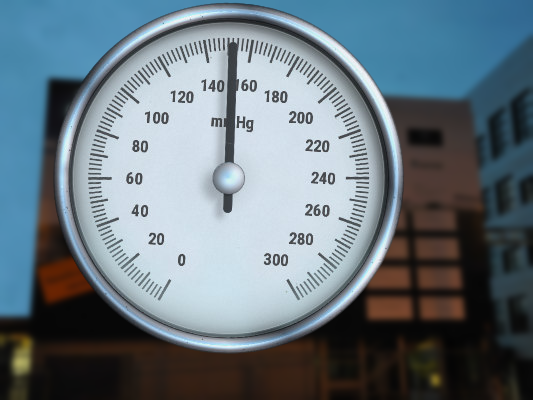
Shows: 152,mmHg
